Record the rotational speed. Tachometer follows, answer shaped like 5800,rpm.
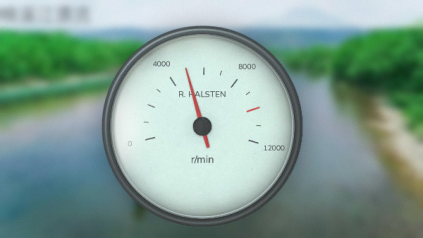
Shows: 5000,rpm
